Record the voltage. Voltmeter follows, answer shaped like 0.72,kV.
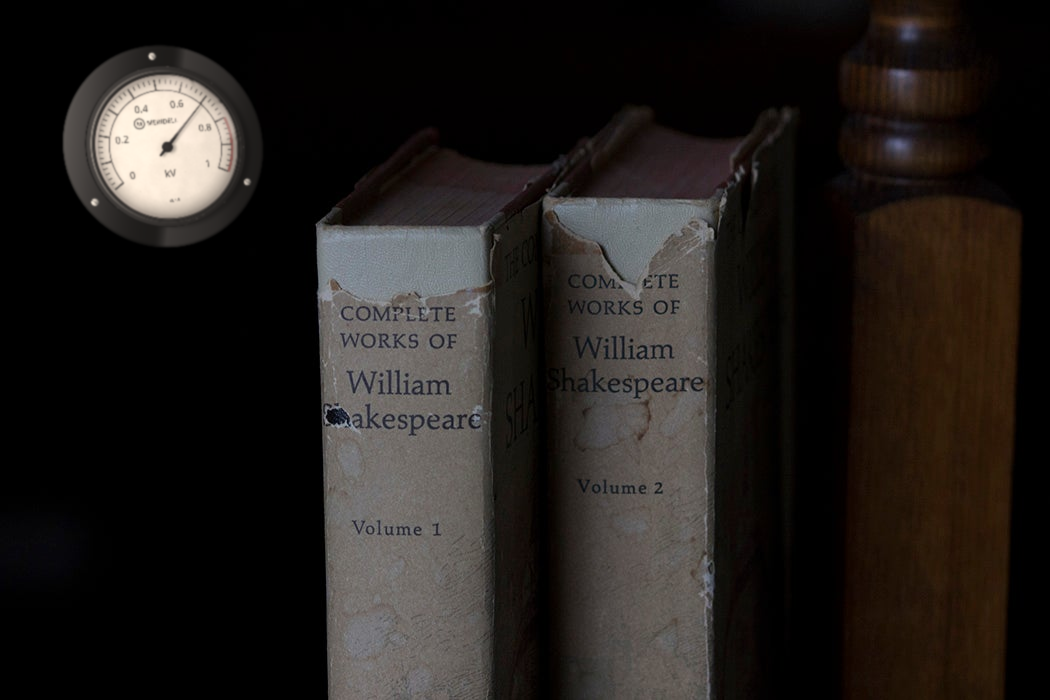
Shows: 0.7,kV
